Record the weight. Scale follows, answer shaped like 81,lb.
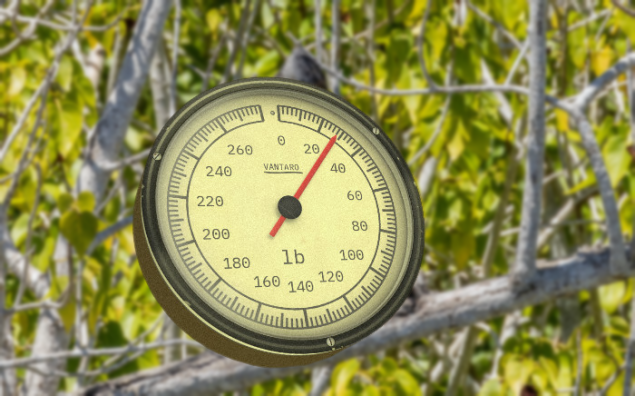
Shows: 28,lb
